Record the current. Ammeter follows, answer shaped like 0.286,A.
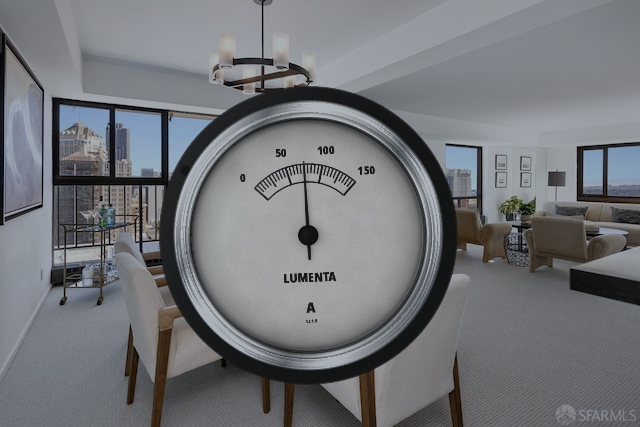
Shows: 75,A
